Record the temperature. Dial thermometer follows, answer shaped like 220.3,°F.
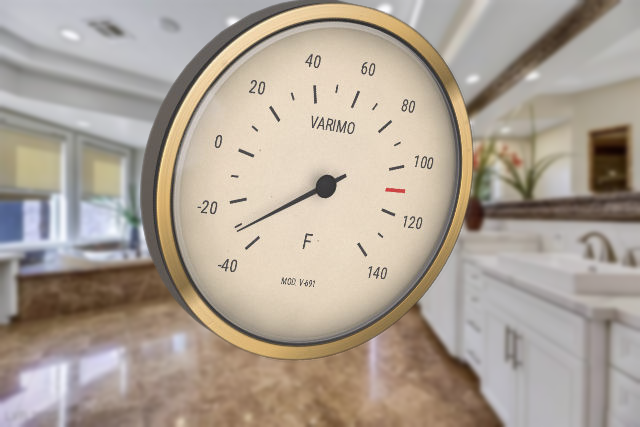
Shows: -30,°F
